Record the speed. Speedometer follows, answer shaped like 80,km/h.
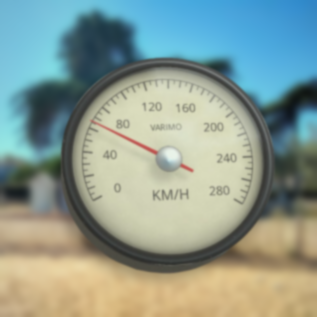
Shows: 65,km/h
